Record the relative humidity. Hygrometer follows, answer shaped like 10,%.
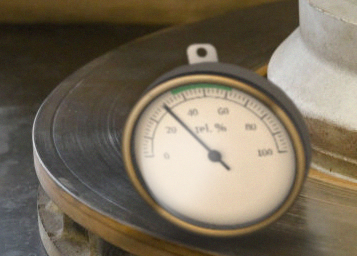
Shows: 30,%
